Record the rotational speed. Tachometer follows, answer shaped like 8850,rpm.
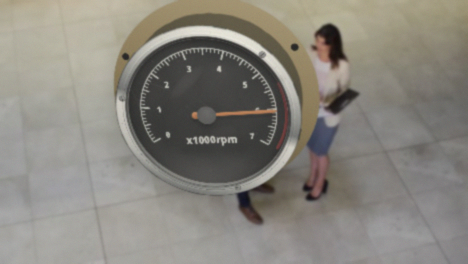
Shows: 6000,rpm
